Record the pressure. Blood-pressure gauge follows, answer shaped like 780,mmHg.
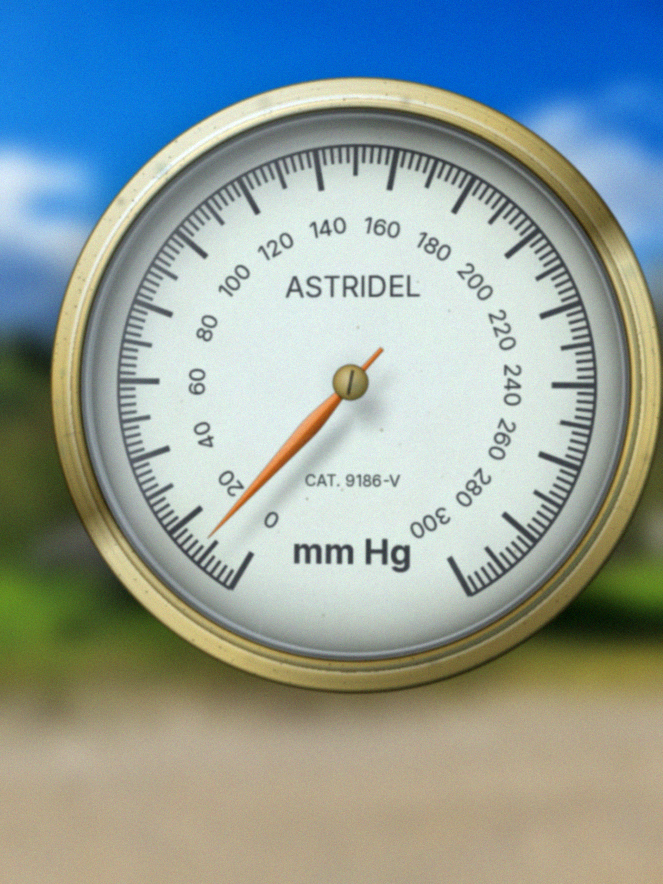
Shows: 12,mmHg
